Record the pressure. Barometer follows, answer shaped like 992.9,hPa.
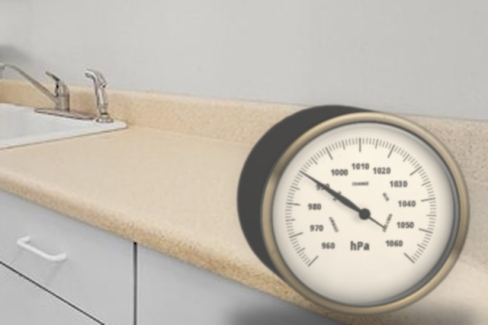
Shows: 990,hPa
